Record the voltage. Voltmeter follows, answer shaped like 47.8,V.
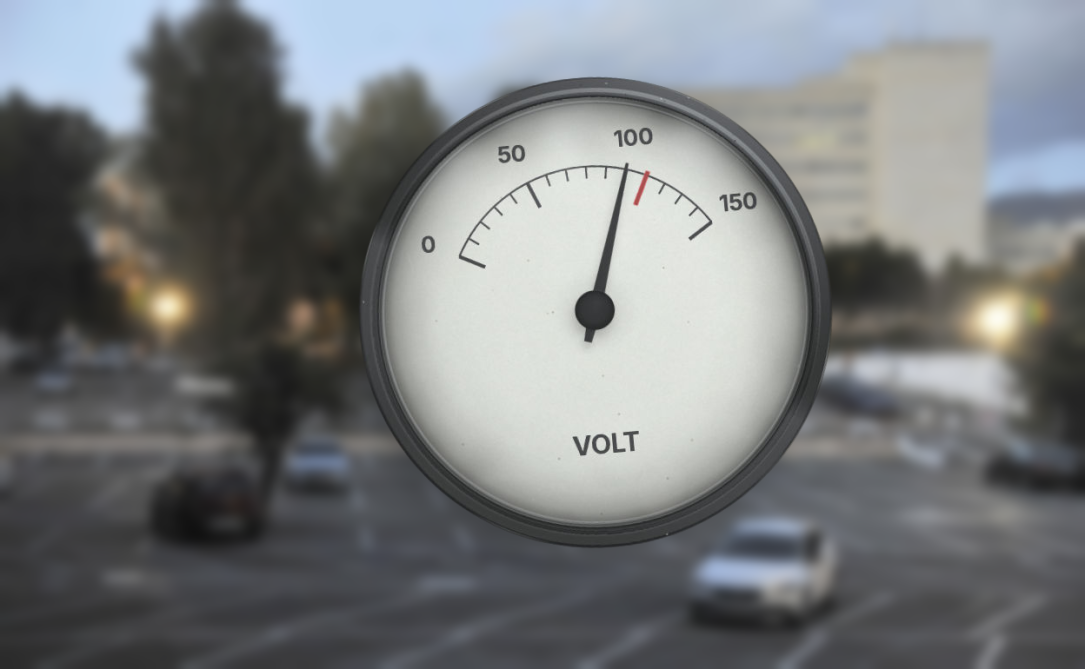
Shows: 100,V
